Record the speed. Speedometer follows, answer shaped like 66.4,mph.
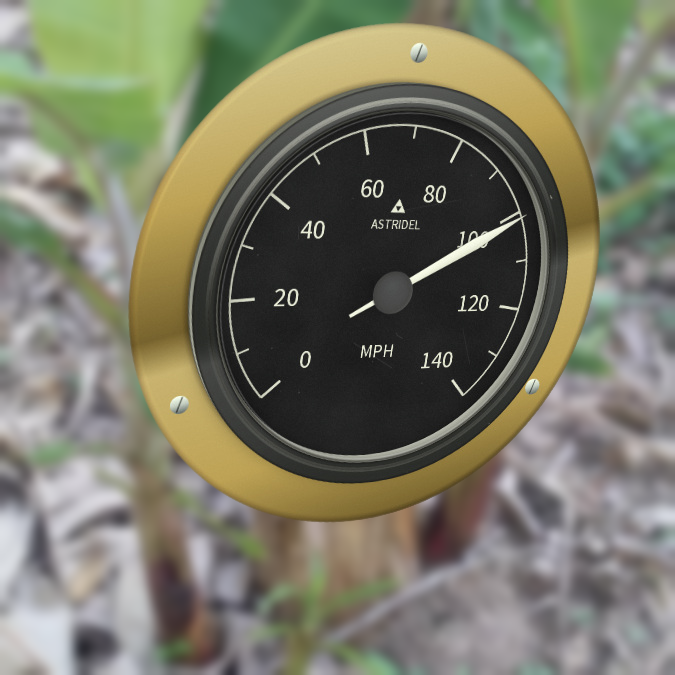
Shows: 100,mph
